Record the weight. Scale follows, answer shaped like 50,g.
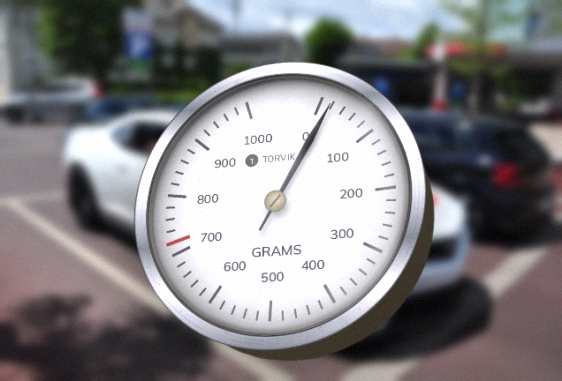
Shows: 20,g
